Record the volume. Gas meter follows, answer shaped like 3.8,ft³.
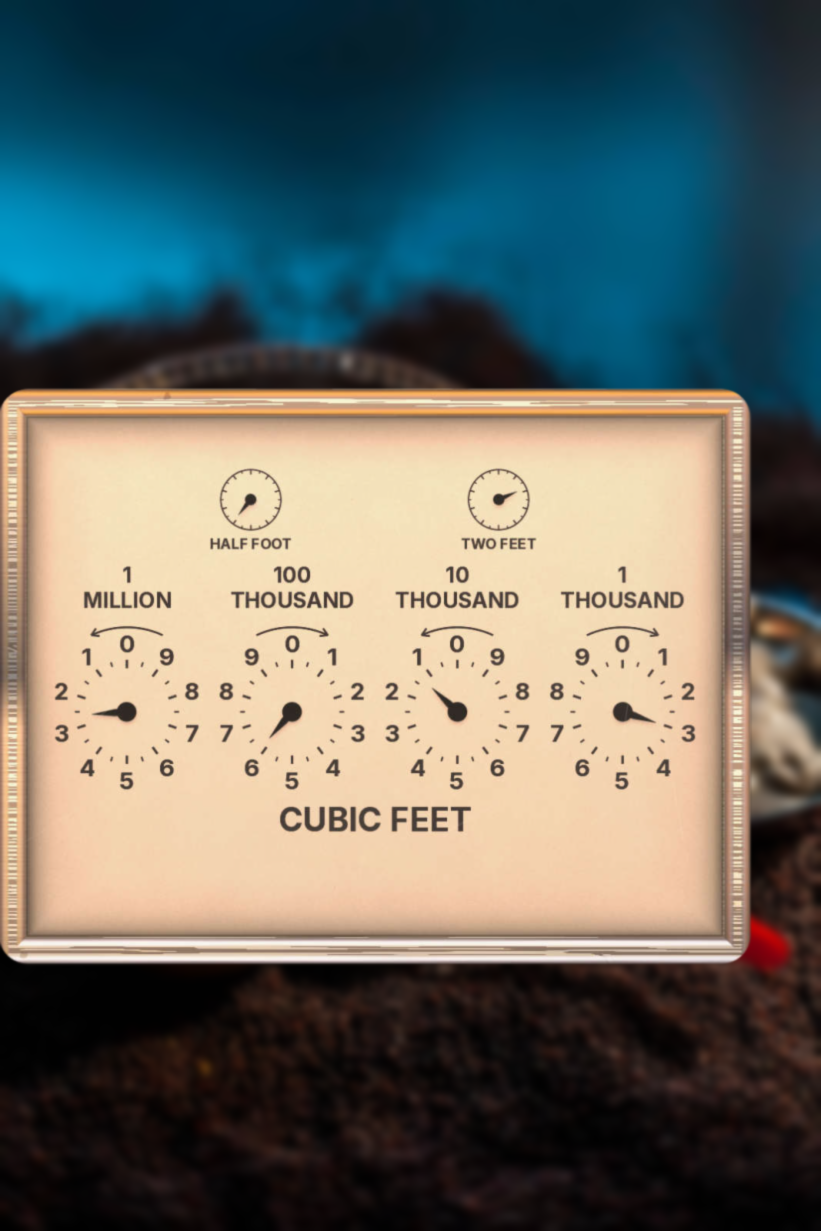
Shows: 261300,ft³
